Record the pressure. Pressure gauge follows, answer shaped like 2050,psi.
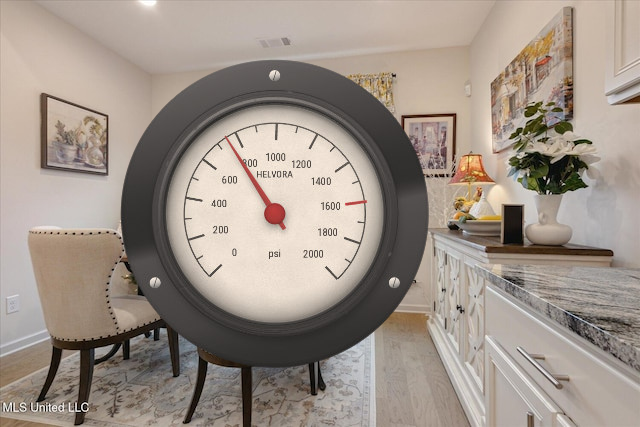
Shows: 750,psi
